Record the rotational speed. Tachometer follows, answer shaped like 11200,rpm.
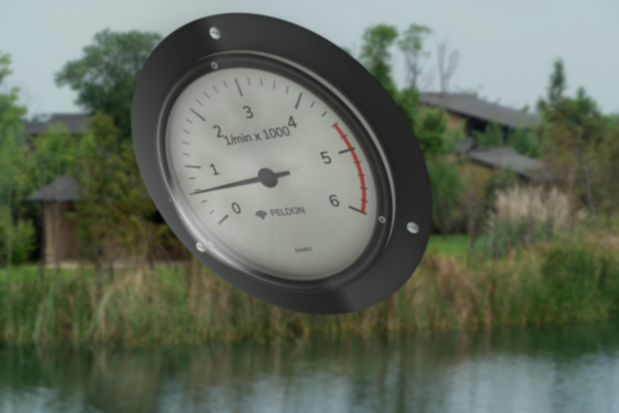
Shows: 600,rpm
